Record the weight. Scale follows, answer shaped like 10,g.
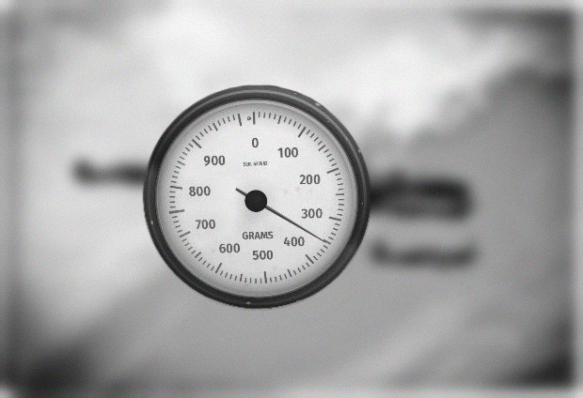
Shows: 350,g
